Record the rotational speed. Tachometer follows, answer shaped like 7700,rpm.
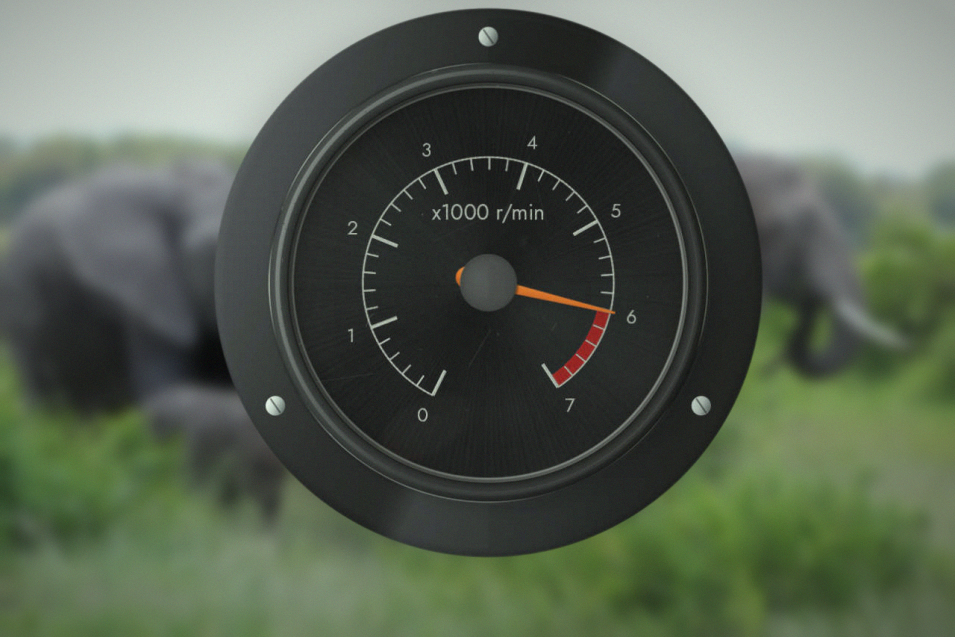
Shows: 6000,rpm
